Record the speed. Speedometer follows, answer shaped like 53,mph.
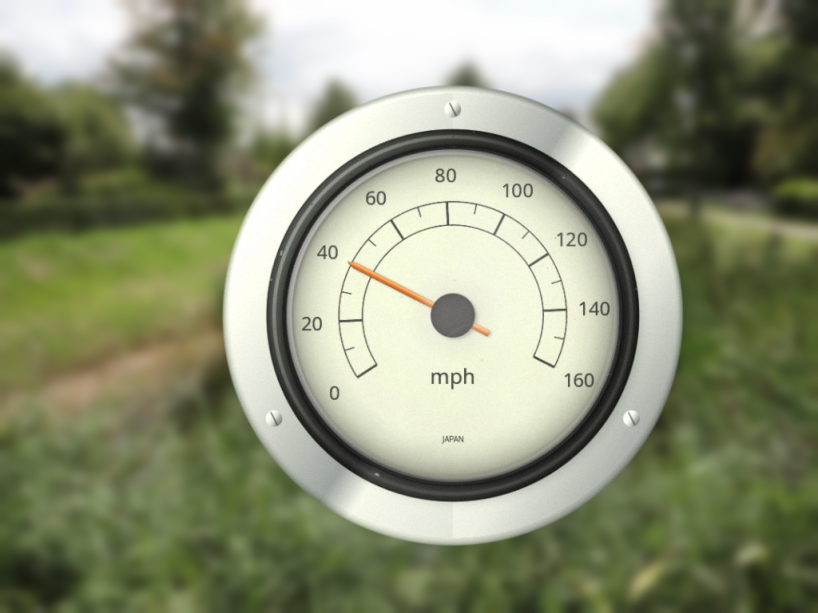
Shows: 40,mph
